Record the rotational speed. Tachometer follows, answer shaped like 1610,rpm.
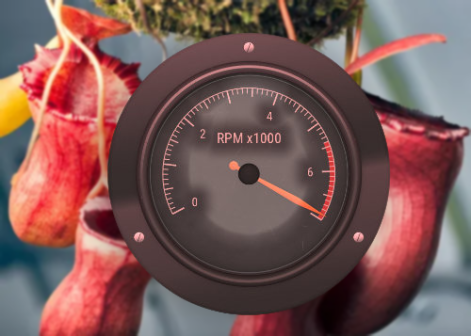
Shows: 6900,rpm
